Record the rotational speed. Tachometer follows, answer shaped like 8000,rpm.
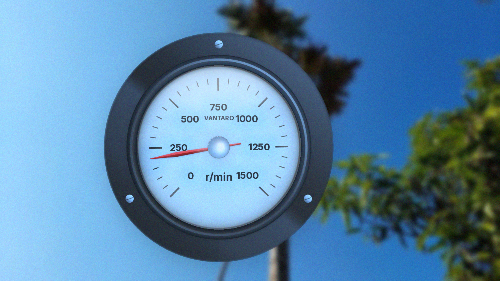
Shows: 200,rpm
